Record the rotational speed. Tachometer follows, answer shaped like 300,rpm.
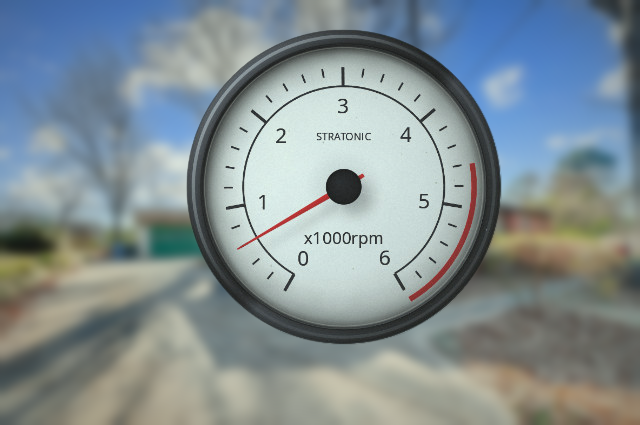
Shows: 600,rpm
